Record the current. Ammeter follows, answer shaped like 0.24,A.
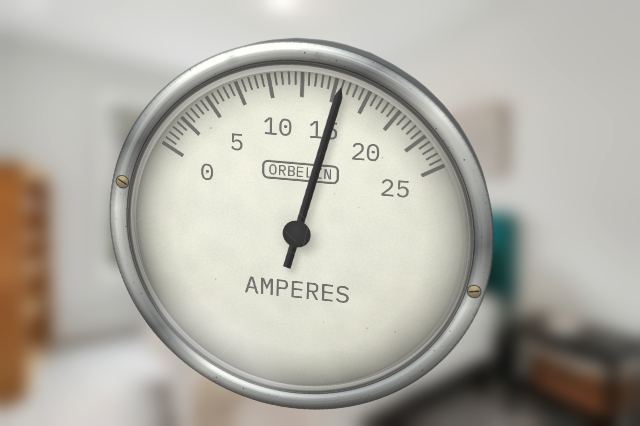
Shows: 15.5,A
